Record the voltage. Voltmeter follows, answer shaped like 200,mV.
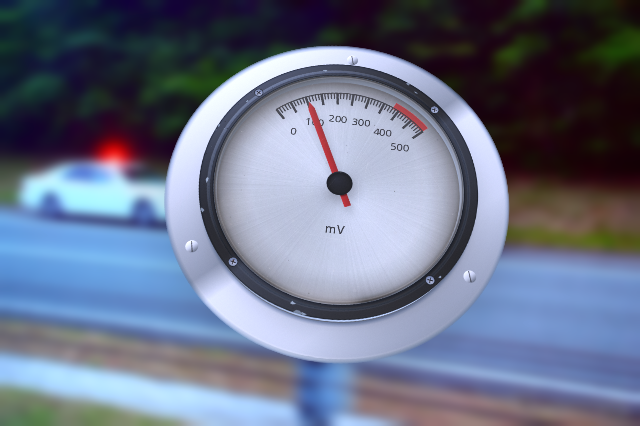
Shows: 100,mV
